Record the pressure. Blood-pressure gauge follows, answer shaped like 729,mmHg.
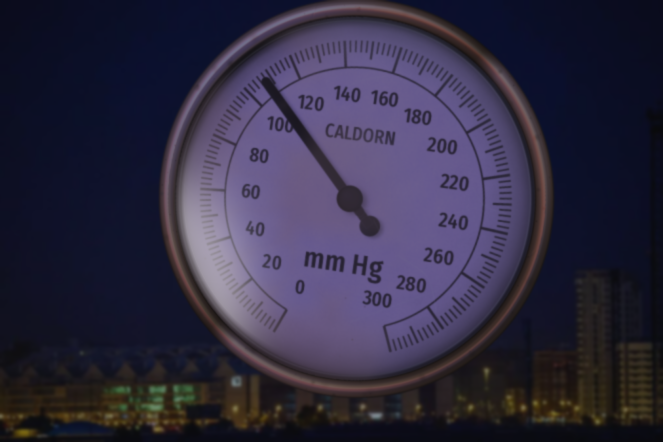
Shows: 108,mmHg
